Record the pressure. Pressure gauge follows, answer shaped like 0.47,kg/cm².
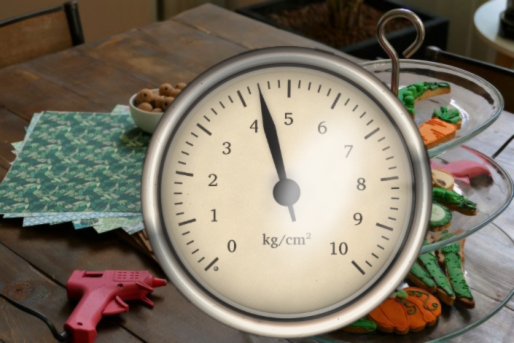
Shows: 4.4,kg/cm²
